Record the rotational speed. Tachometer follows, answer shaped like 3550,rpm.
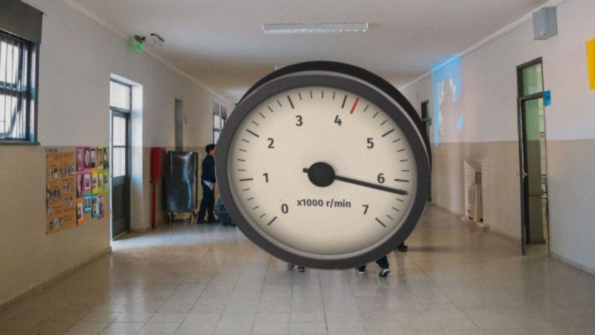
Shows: 6200,rpm
